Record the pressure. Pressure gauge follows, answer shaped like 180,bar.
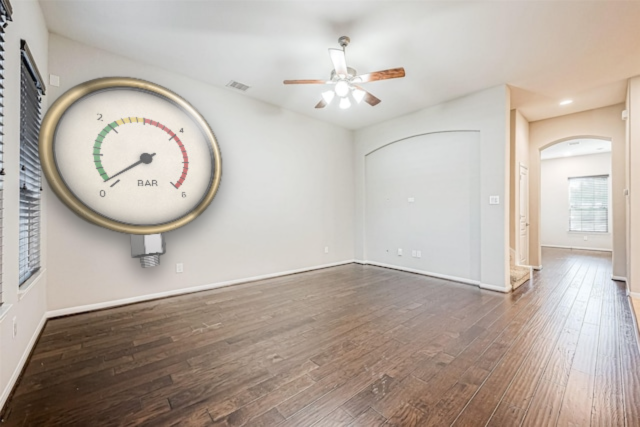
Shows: 0.2,bar
